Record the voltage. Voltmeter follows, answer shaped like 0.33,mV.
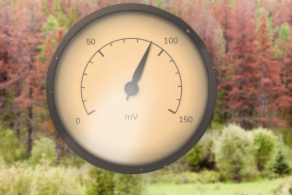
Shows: 90,mV
